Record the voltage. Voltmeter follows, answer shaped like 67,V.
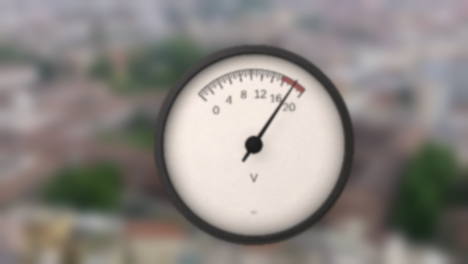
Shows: 18,V
